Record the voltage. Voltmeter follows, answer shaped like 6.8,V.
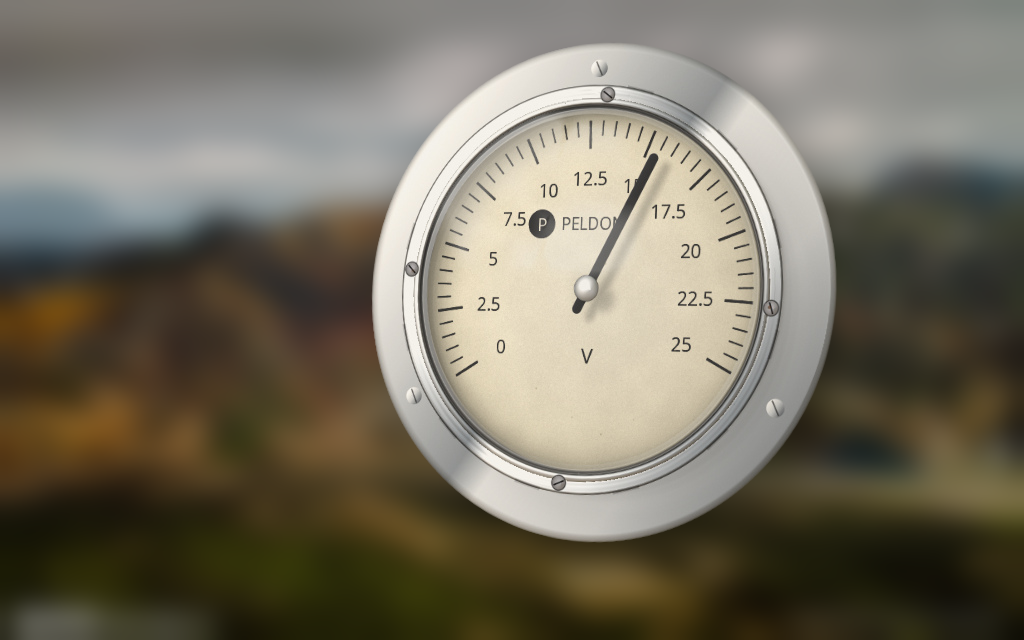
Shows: 15.5,V
